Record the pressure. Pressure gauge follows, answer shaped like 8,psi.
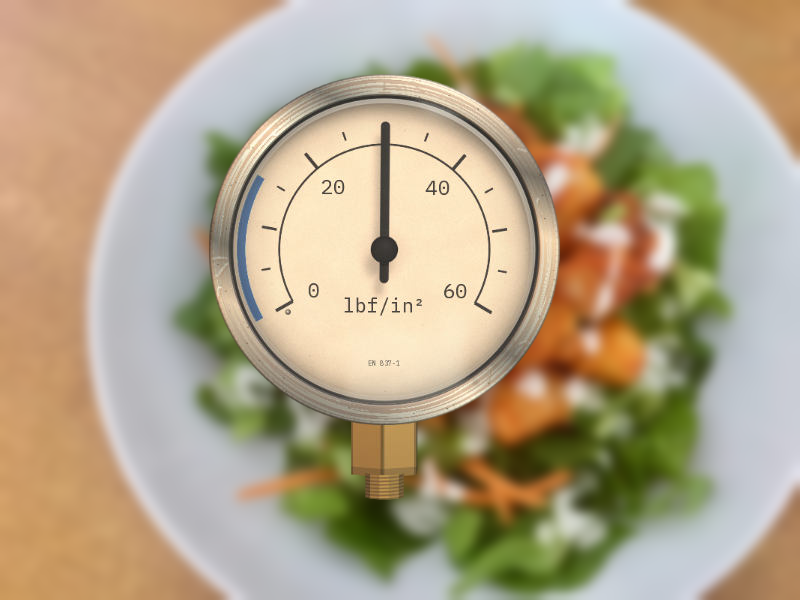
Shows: 30,psi
